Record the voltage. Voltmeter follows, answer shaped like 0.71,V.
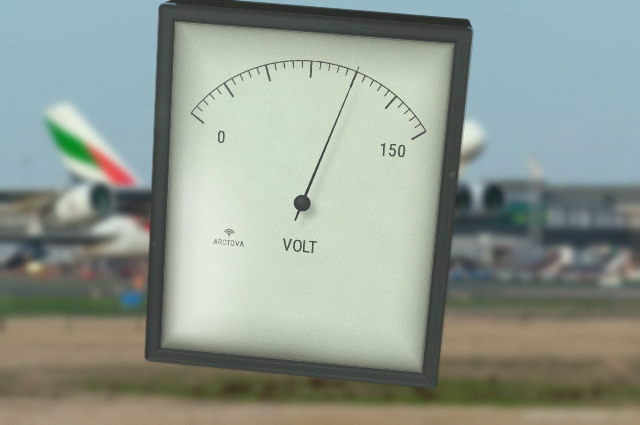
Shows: 100,V
